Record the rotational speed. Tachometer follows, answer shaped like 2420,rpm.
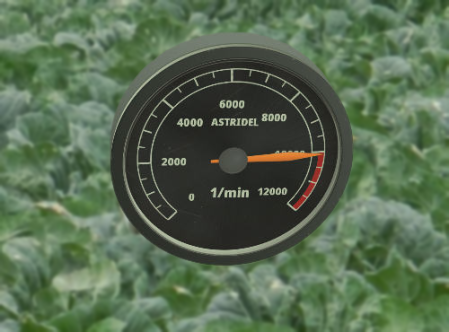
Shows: 10000,rpm
